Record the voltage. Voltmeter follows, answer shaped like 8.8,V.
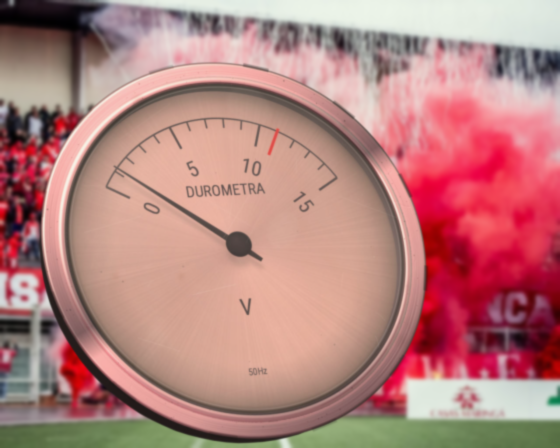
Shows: 1,V
